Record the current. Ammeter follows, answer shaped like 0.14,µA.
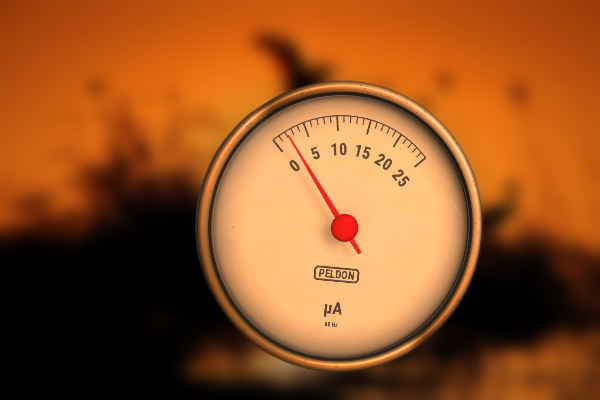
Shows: 2,µA
